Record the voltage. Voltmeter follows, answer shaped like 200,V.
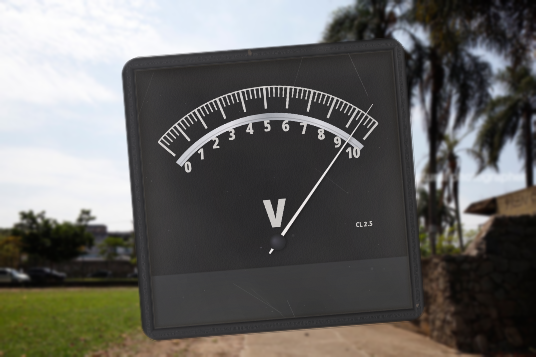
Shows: 9.4,V
